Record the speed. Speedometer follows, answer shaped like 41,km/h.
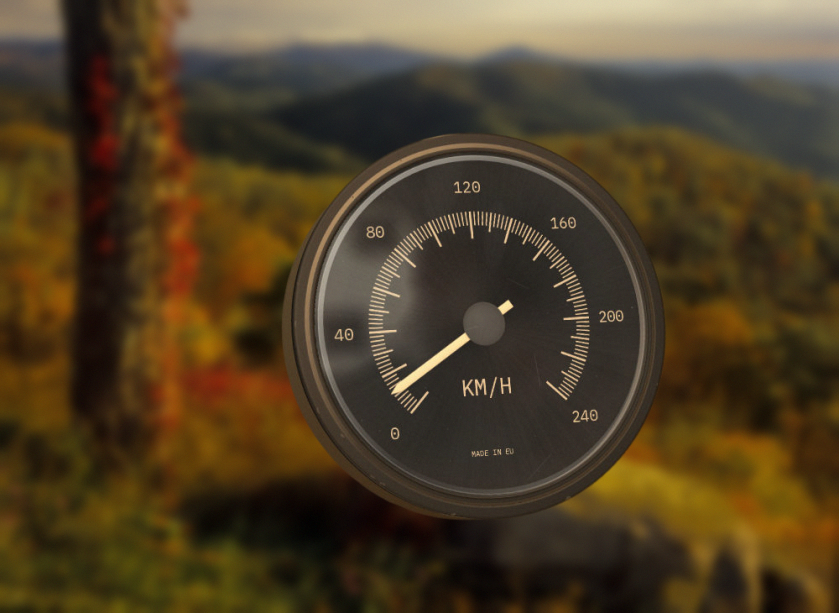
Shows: 12,km/h
